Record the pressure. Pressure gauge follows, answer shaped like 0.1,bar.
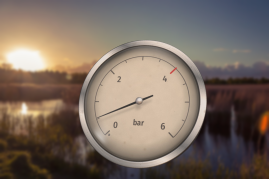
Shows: 0.5,bar
